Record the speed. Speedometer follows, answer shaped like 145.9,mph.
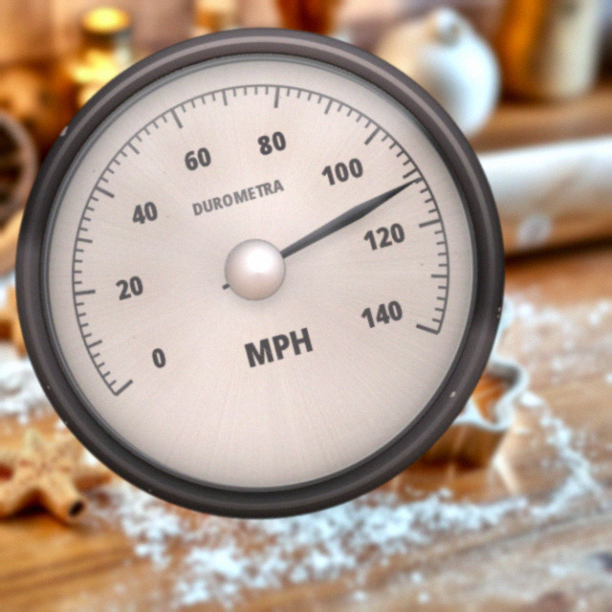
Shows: 112,mph
